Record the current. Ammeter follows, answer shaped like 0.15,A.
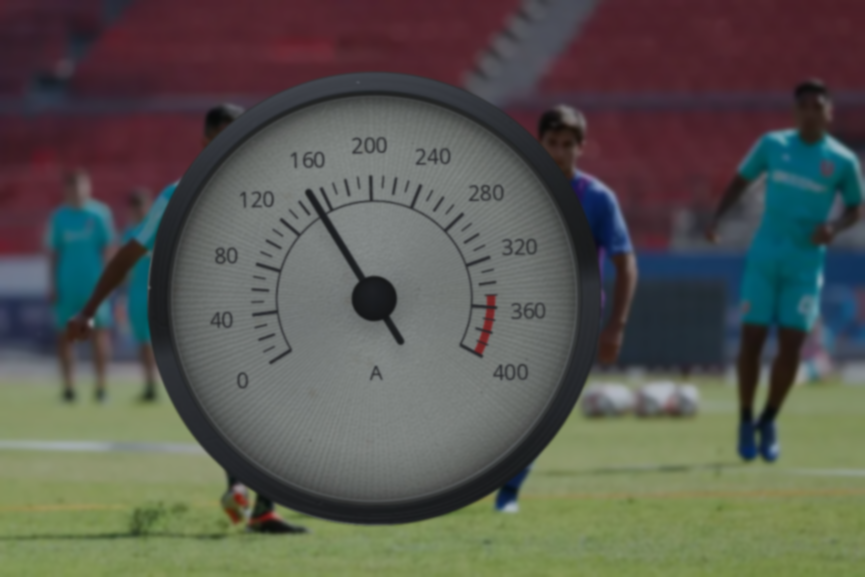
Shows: 150,A
